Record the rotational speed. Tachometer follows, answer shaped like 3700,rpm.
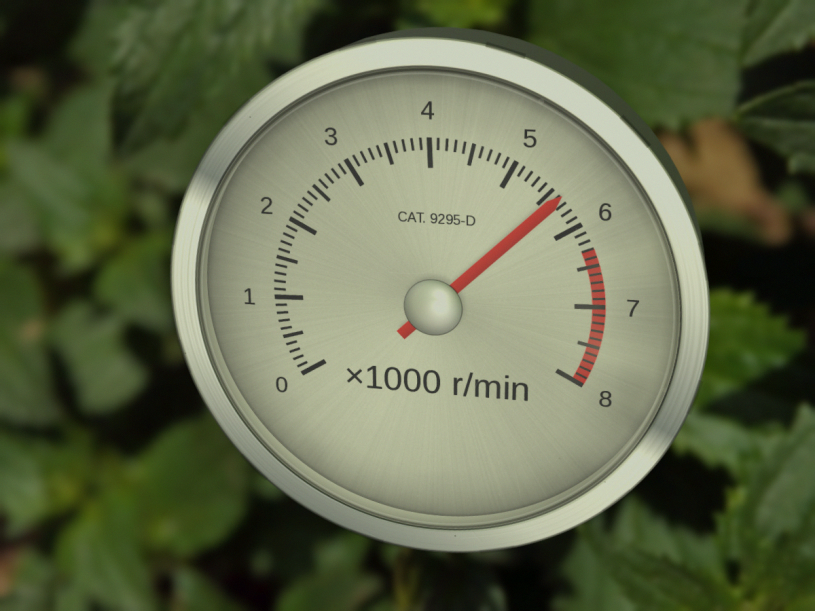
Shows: 5600,rpm
